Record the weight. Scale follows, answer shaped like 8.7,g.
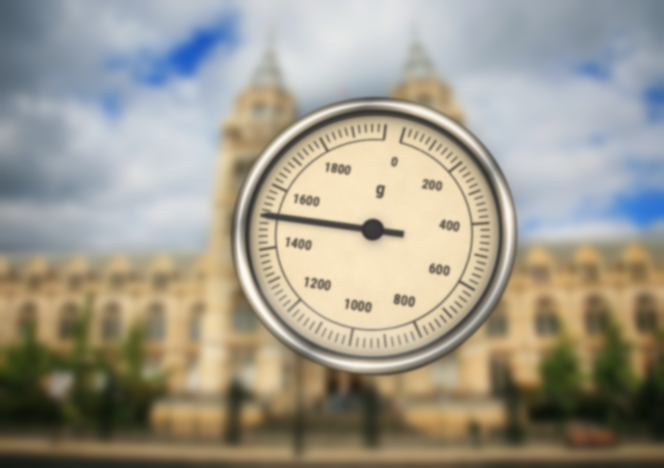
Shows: 1500,g
